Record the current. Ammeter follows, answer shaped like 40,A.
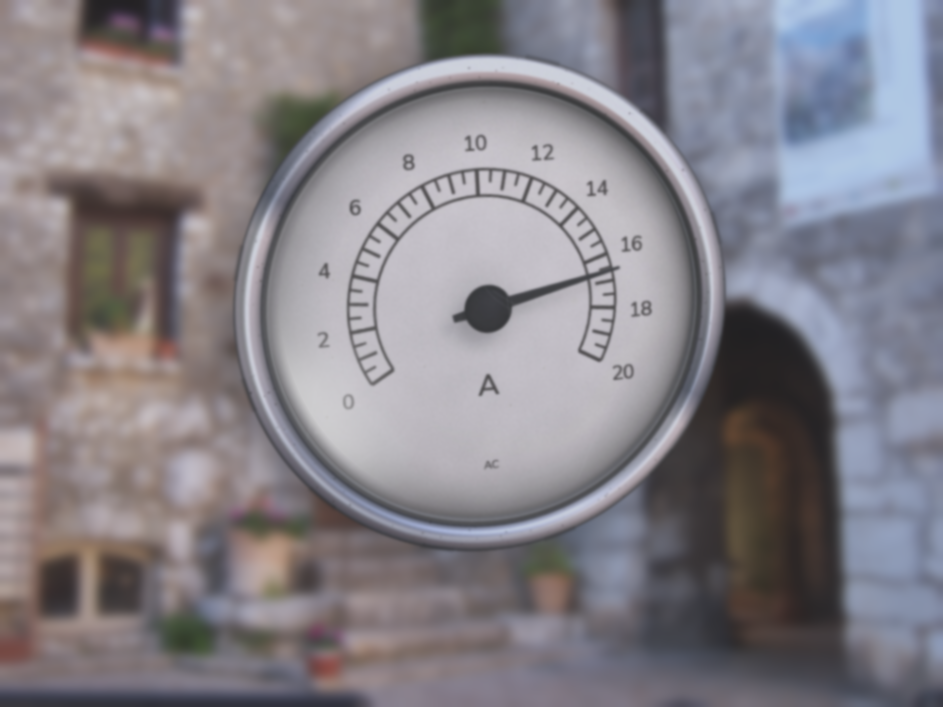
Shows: 16.5,A
